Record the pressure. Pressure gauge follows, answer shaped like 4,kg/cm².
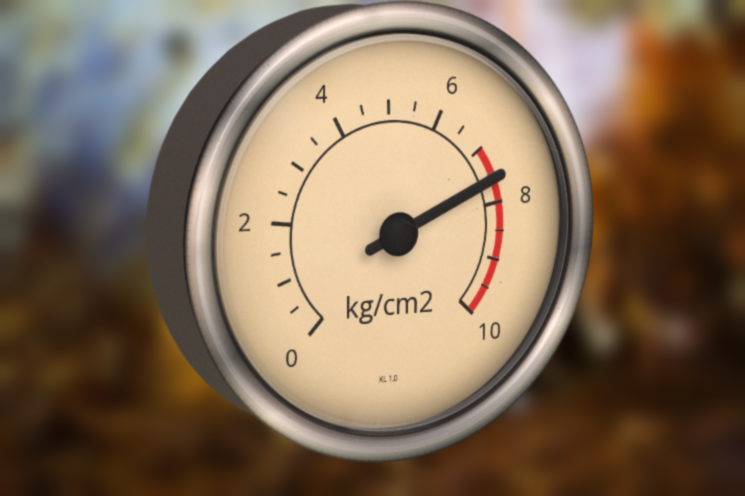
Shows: 7.5,kg/cm²
